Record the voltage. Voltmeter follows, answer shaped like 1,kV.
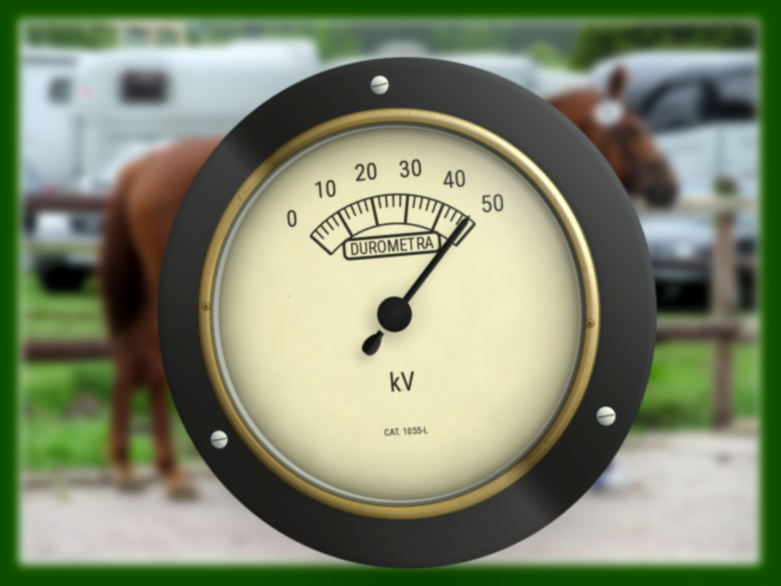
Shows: 48,kV
